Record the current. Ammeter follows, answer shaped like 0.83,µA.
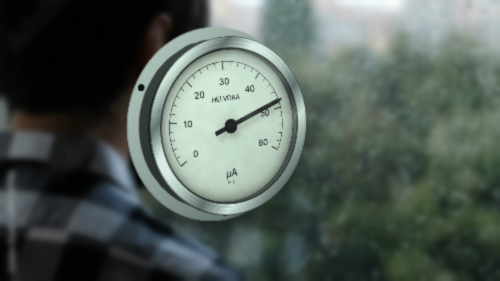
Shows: 48,µA
